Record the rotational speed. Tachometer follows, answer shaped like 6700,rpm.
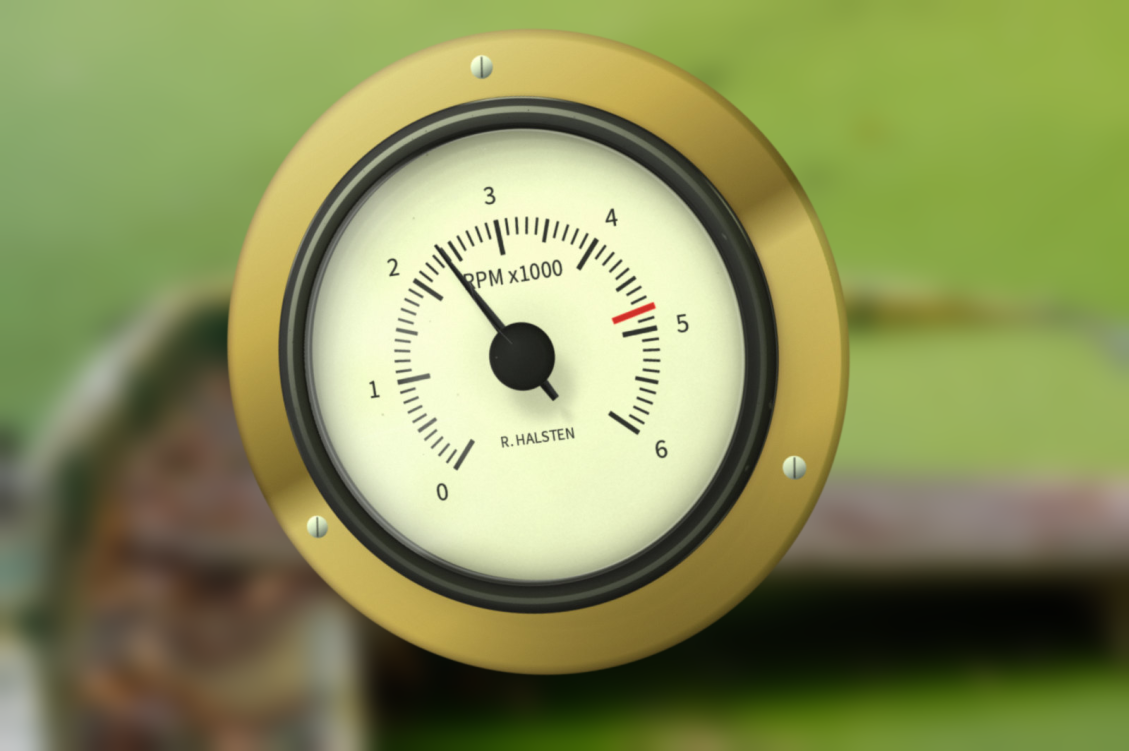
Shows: 2400,rpm
